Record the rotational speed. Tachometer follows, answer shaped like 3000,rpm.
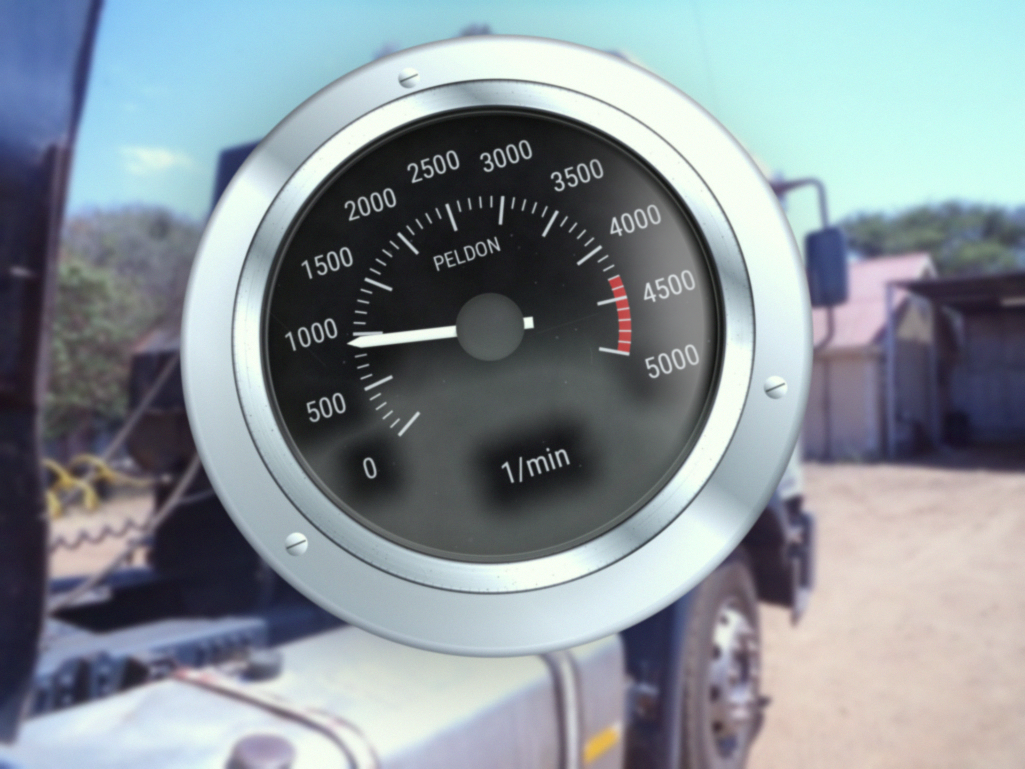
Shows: 900,rpm
